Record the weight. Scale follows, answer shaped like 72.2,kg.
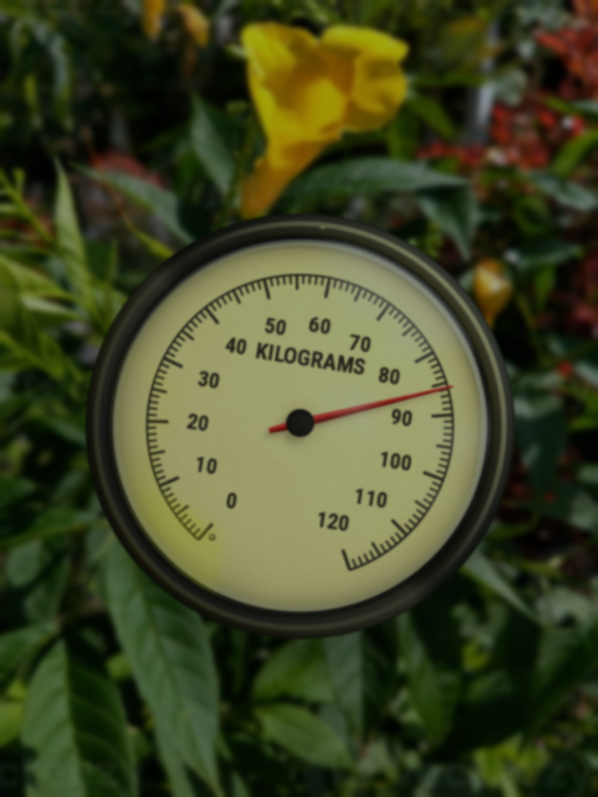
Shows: 86,kg
